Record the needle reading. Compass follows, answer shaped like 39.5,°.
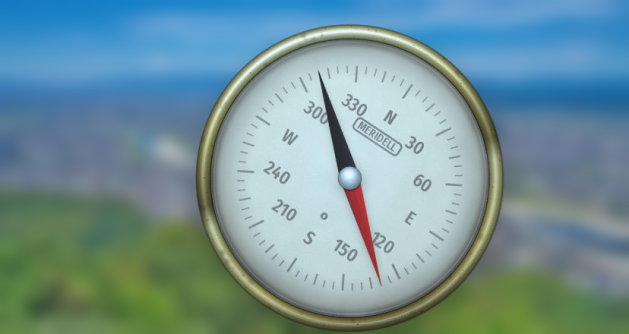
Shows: 130,°
